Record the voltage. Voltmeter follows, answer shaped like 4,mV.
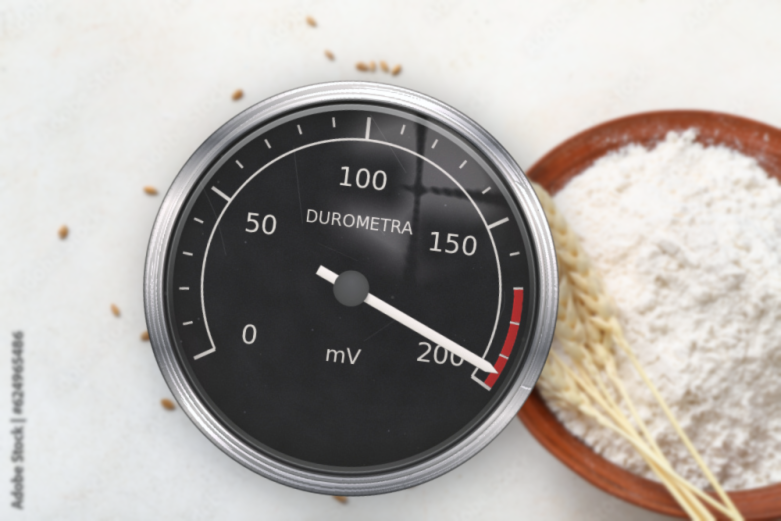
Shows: 195,mV
